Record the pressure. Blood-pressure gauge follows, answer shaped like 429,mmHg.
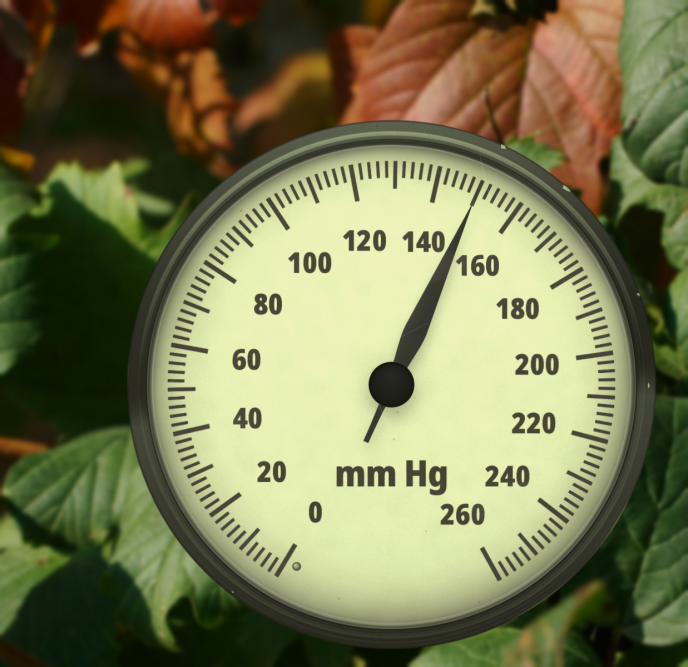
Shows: 150,mmHg
